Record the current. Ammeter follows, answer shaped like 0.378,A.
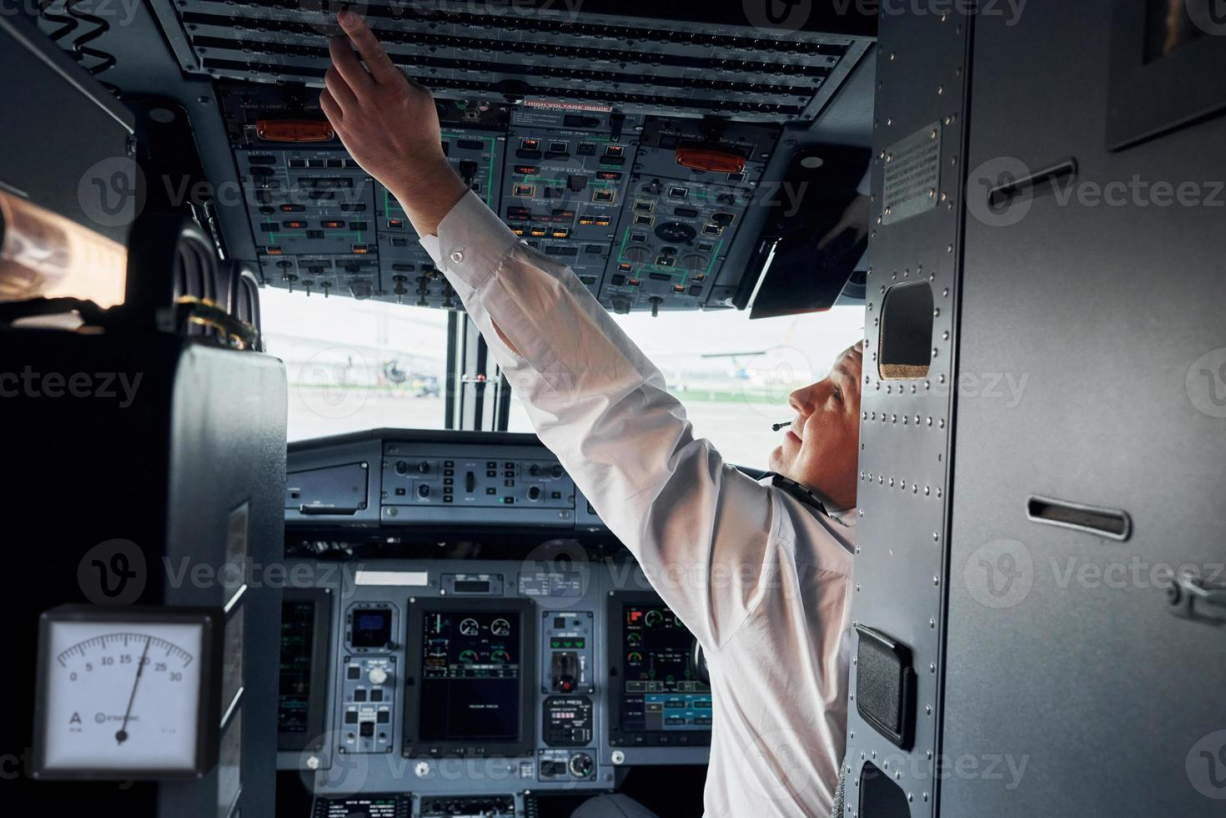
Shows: 20,A
